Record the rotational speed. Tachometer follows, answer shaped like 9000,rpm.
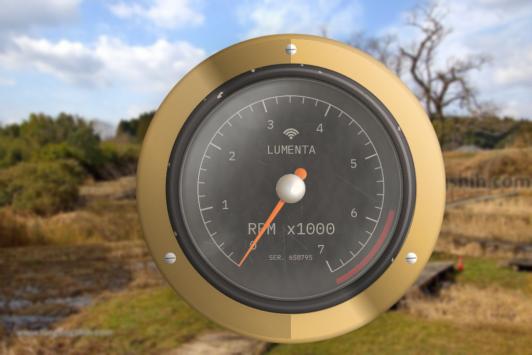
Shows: 0,rpm
